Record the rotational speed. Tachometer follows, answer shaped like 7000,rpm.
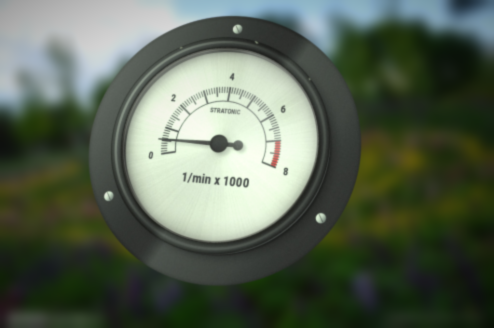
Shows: 500,rpm
